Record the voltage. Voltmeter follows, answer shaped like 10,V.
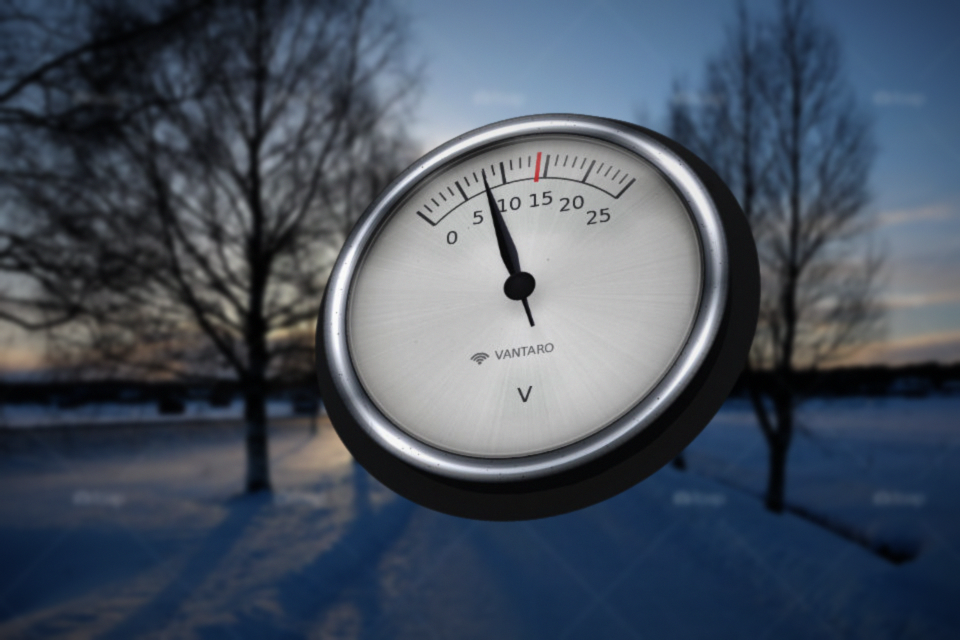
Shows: 8,V
